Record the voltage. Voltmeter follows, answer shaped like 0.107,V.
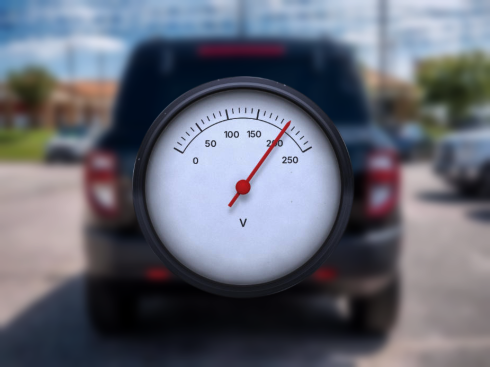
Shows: 200,V
